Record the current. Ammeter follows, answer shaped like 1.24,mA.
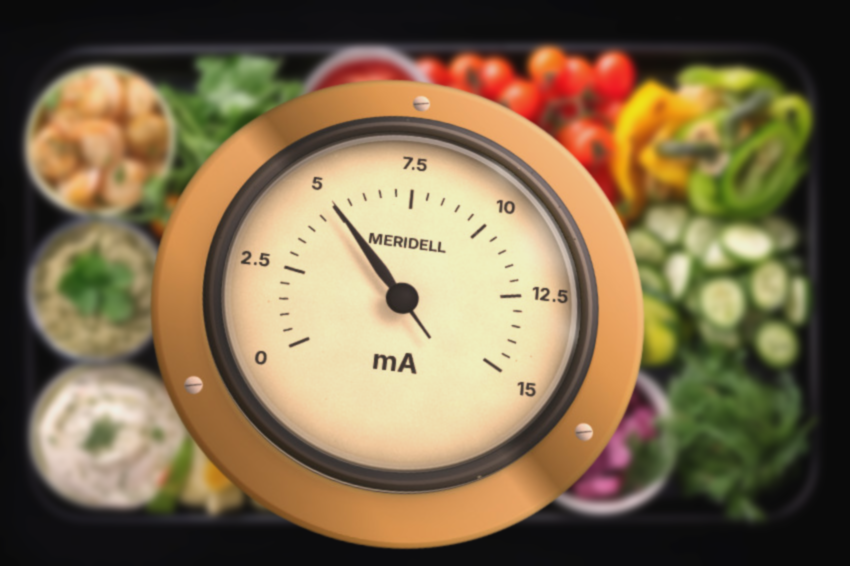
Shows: 5,mA
